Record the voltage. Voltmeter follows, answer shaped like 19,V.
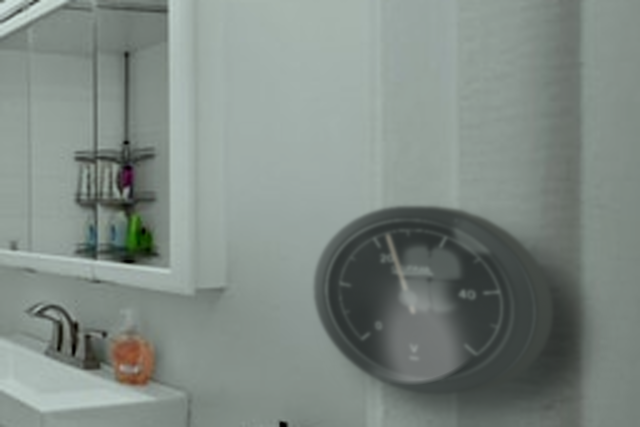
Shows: 22.5,V
